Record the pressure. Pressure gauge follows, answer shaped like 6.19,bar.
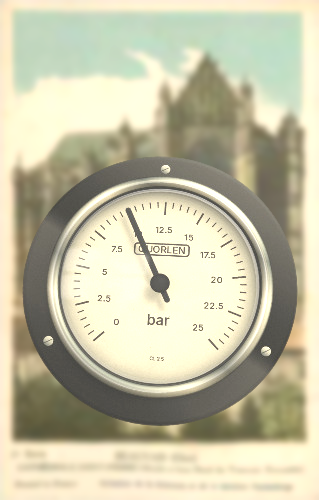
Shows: 10,bar
